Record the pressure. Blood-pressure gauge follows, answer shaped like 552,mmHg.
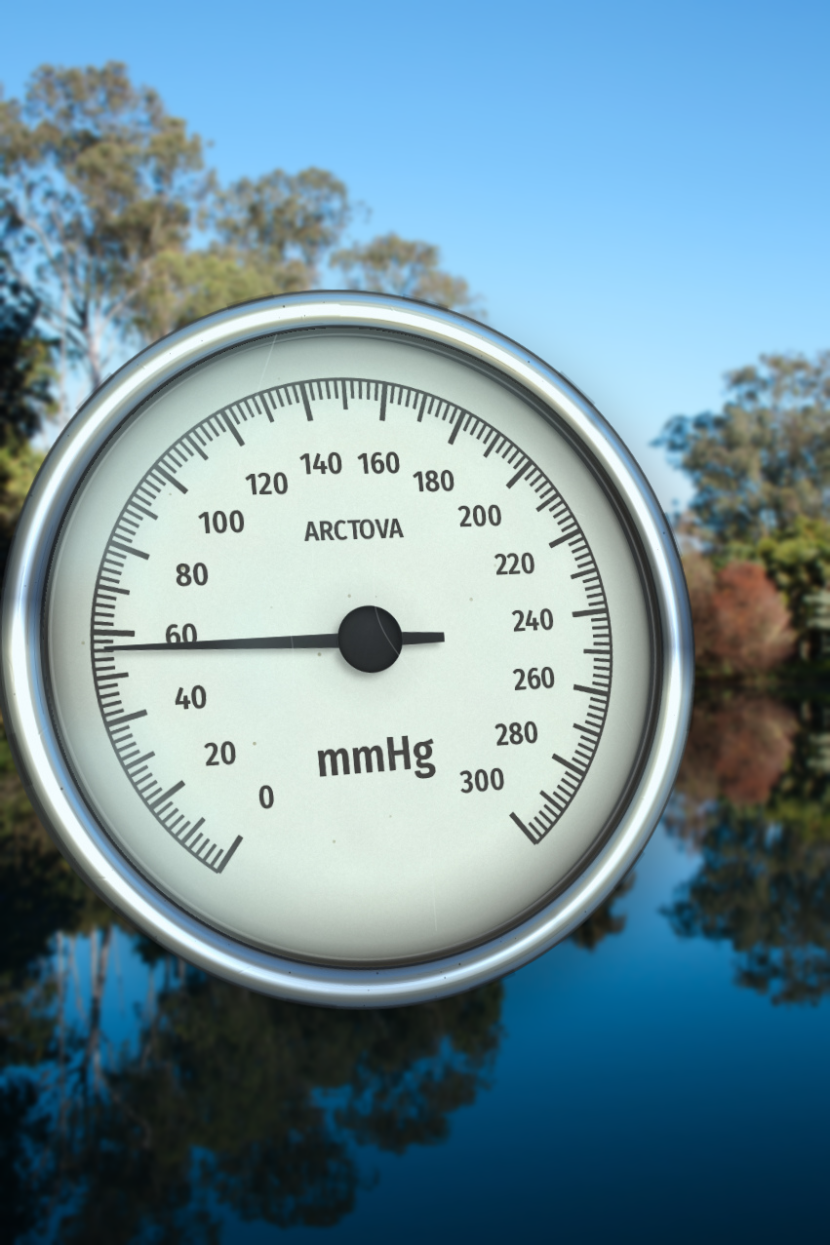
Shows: 56,mmHg
